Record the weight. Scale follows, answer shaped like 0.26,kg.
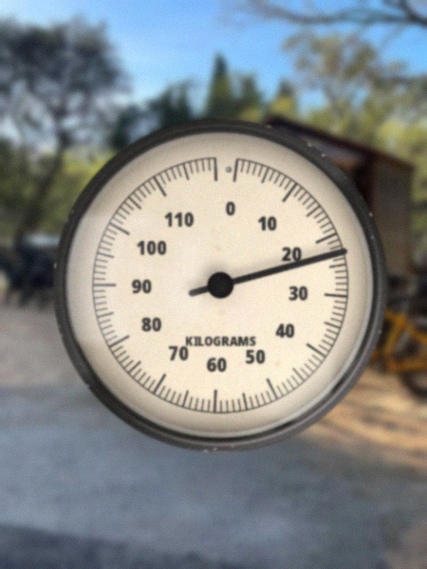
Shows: 23,kg
